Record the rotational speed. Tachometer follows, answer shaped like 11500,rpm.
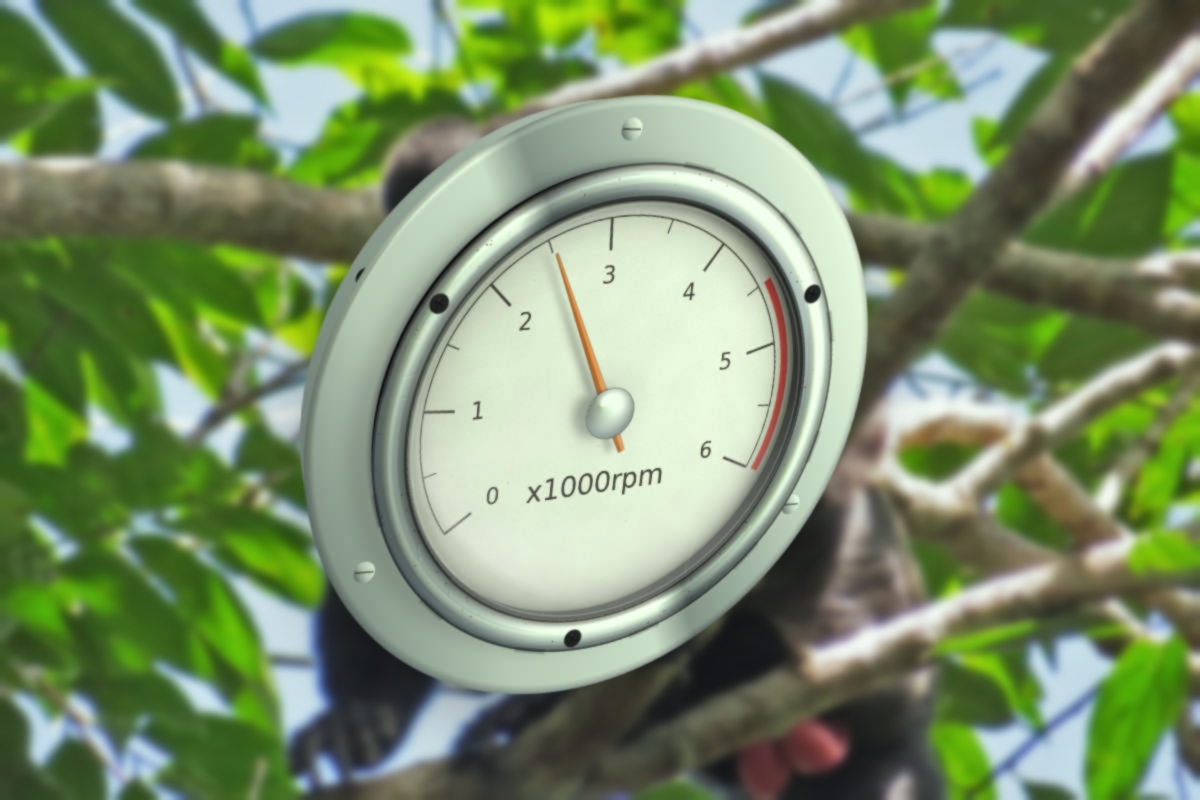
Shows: 2500,rpm
